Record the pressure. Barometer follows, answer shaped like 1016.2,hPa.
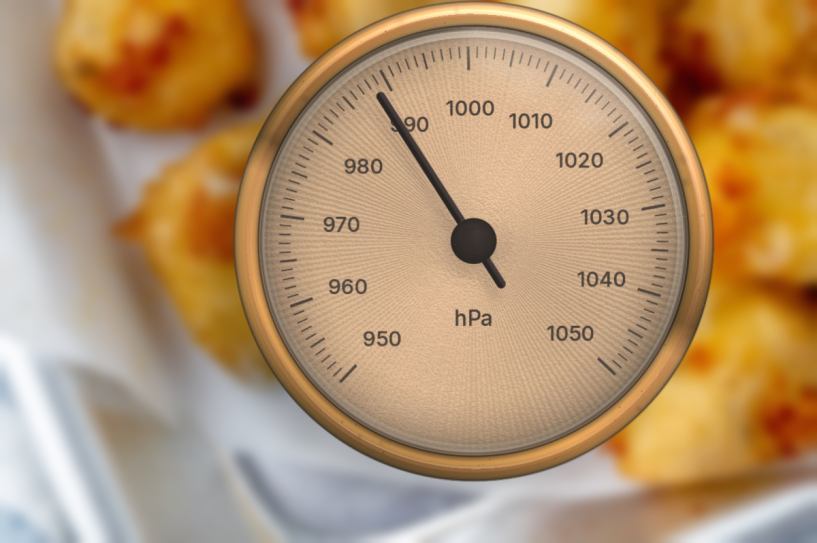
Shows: 988.5,hPa
